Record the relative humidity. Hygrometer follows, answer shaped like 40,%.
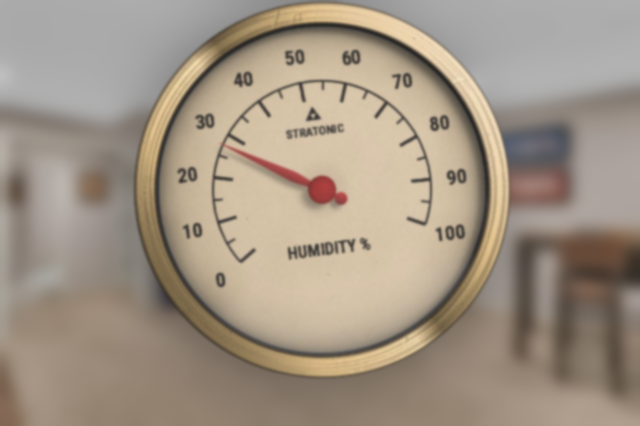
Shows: 27.5,%
